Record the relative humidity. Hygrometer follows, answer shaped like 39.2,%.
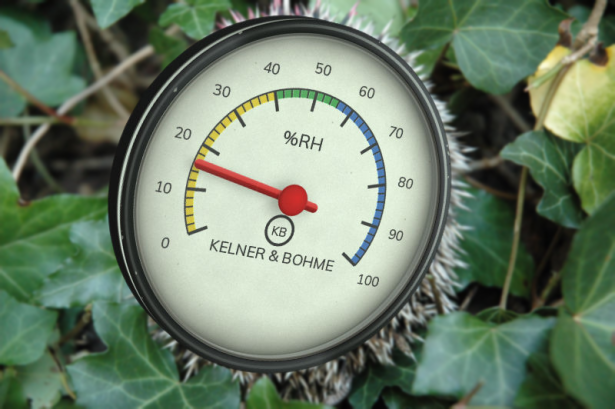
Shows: 16,%
